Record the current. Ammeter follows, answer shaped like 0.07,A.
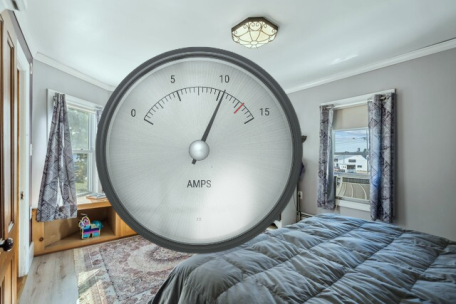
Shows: 10.5,A
